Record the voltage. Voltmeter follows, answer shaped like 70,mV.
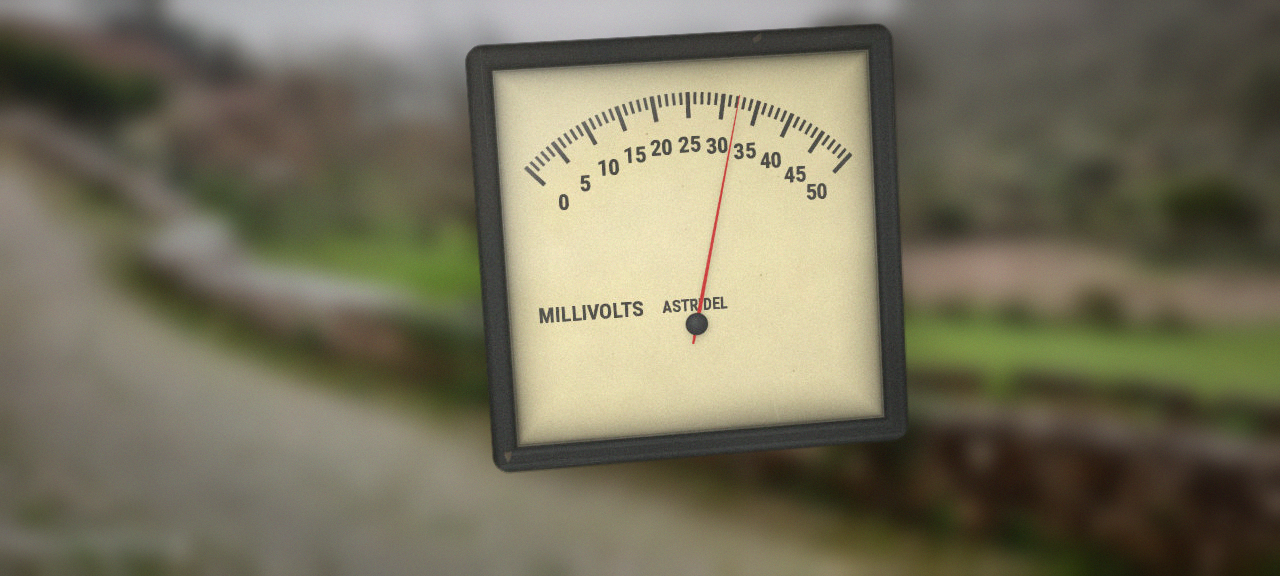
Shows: 32,mV
